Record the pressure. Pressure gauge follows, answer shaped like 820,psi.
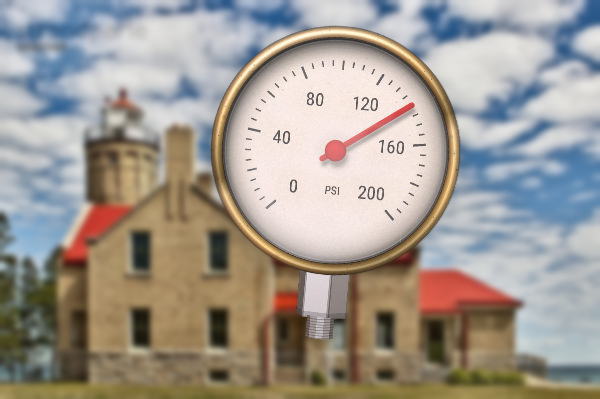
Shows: 140,psi
